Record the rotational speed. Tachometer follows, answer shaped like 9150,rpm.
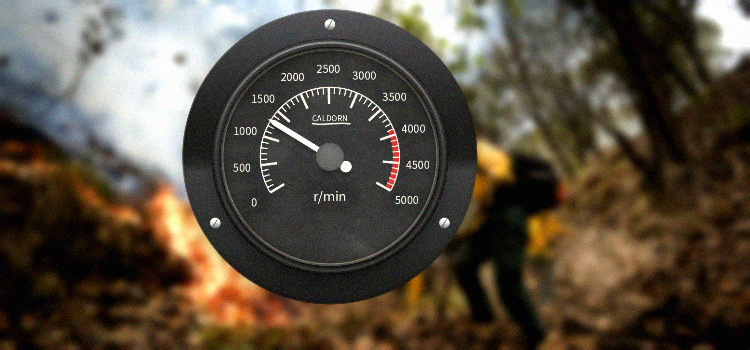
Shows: 1300,rpm
